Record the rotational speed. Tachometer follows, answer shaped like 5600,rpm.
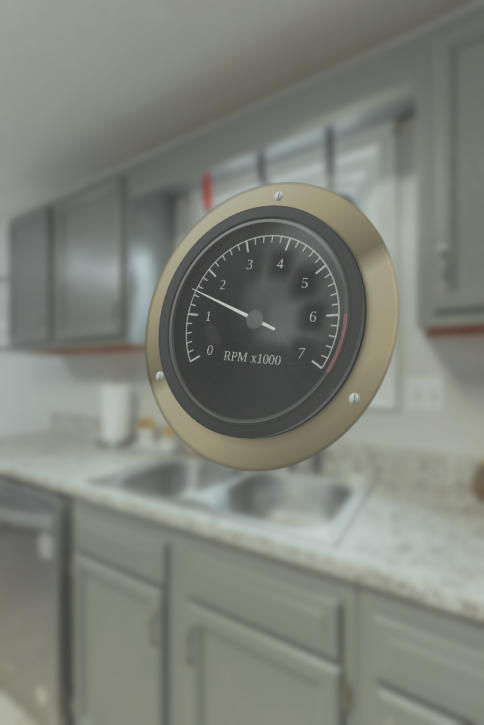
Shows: 1500,rpm
